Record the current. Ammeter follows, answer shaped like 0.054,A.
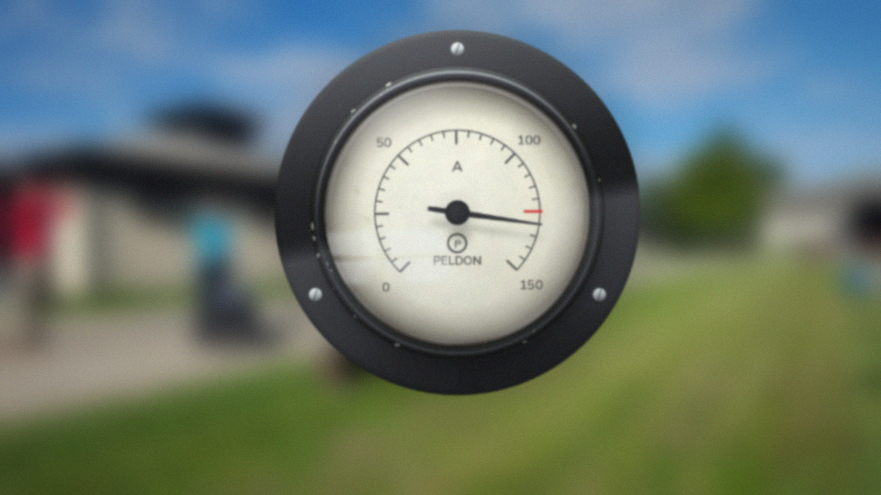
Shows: 130,A
